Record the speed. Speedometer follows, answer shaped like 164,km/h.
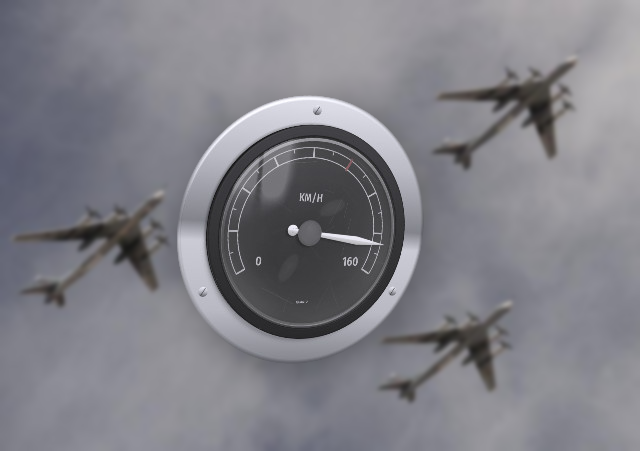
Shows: 145,km/h
